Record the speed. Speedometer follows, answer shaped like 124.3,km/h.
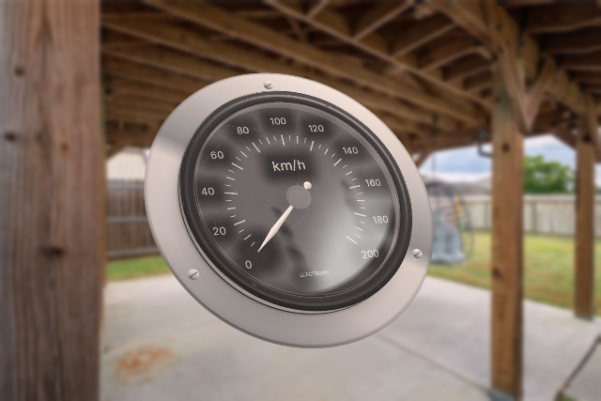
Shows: 0,km/h
